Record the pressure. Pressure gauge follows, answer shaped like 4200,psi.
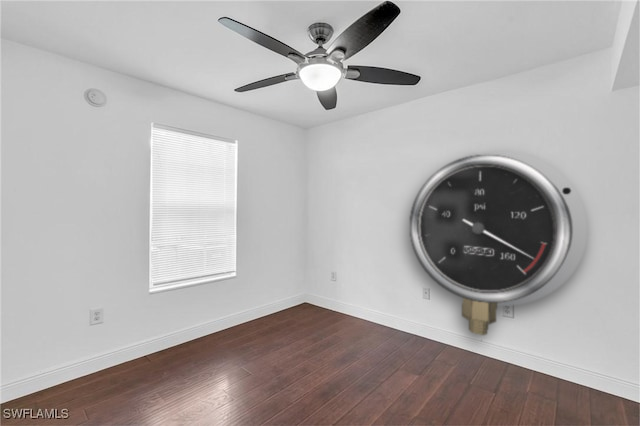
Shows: 150,psi
